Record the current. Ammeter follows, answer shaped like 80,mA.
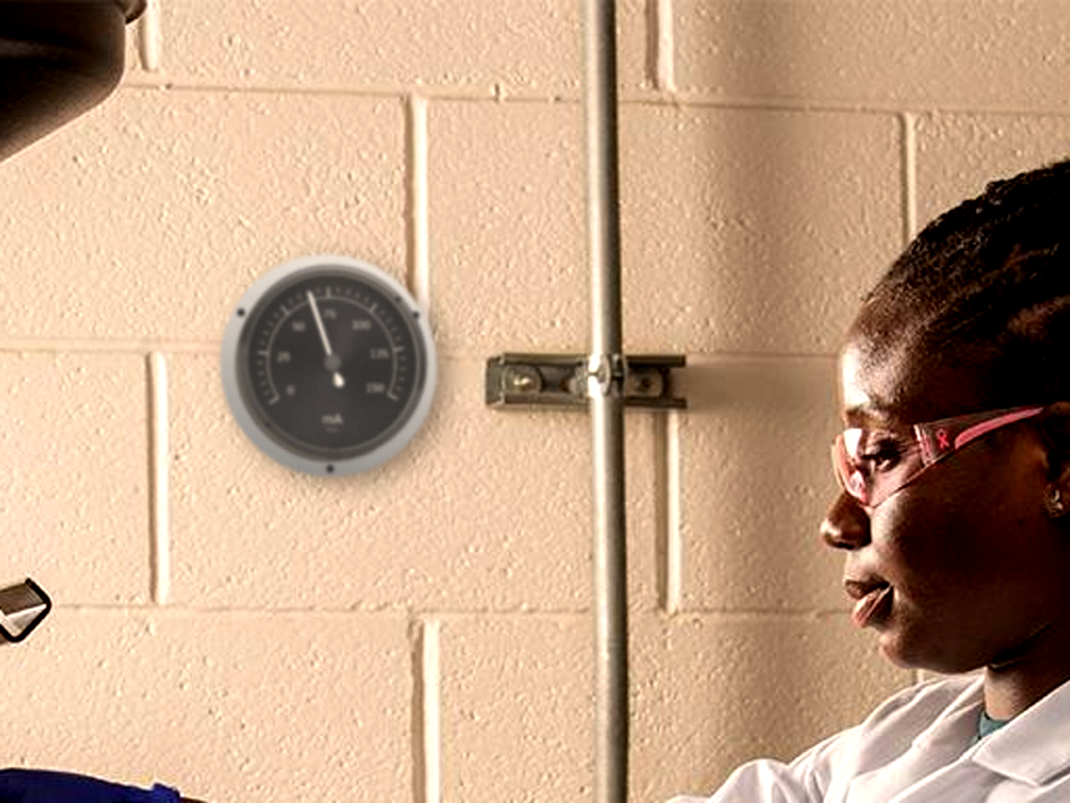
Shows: 65,mA
